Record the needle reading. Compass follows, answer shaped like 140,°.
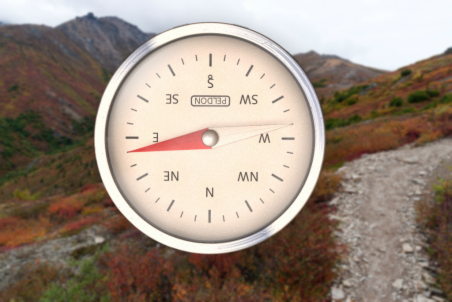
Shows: 80,°
